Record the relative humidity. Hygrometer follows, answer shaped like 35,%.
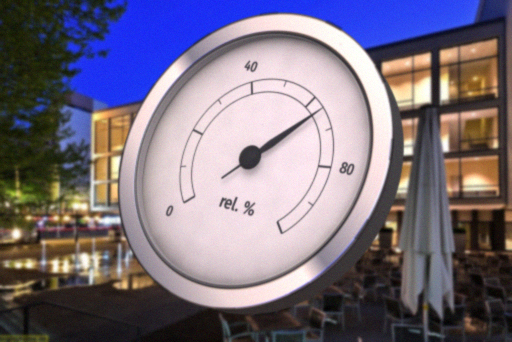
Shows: 65,%
